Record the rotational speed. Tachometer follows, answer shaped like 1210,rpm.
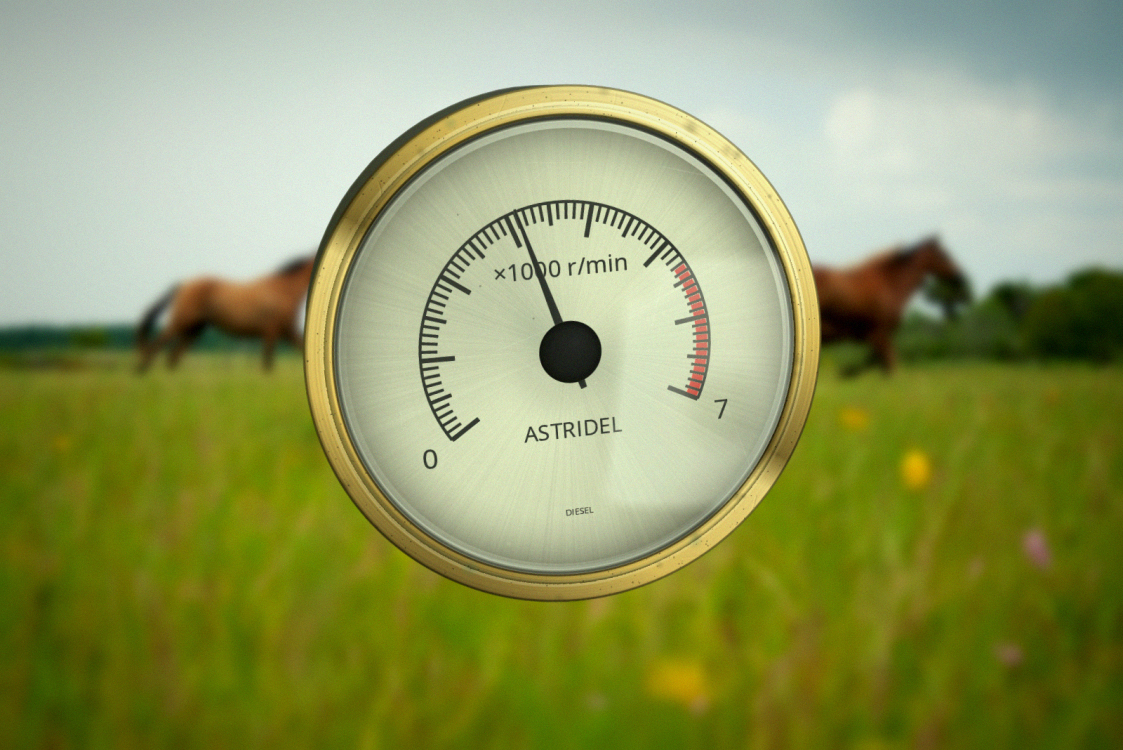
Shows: 3100,rpm
